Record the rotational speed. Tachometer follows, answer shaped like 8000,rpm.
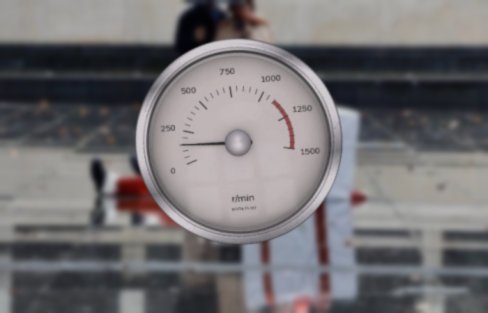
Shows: 150,rpm
